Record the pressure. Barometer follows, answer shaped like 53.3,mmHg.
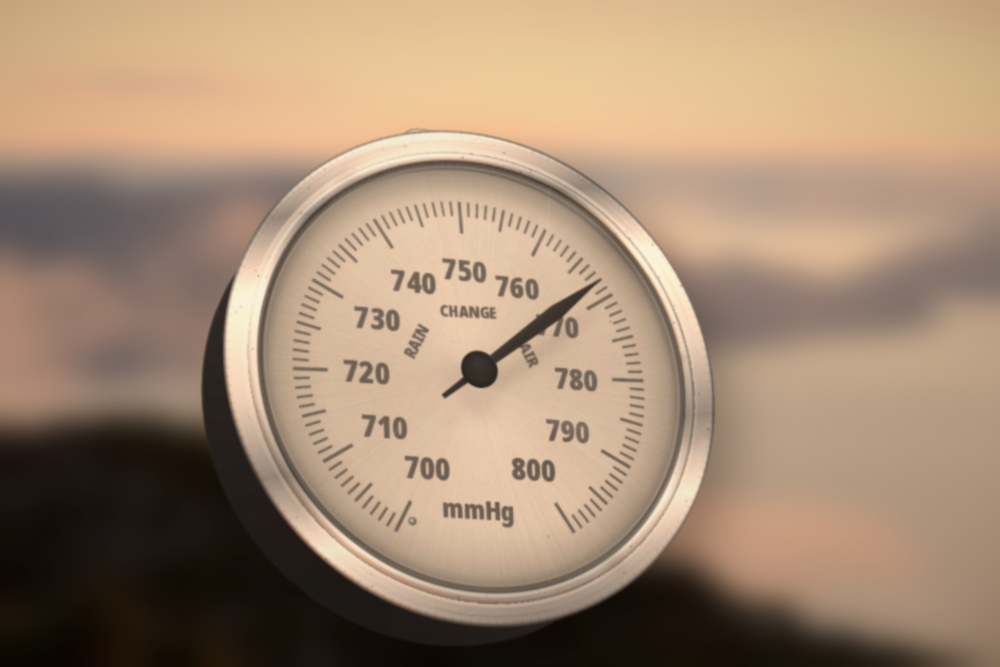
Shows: 768,mmHg
